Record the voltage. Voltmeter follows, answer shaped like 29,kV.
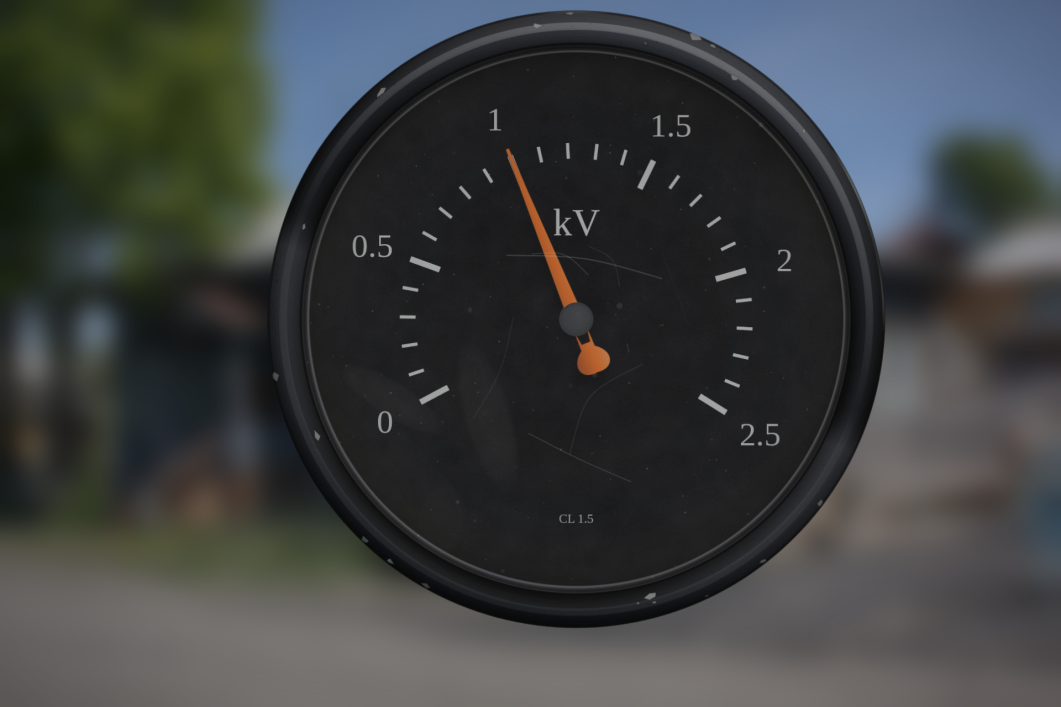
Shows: 1,kV
